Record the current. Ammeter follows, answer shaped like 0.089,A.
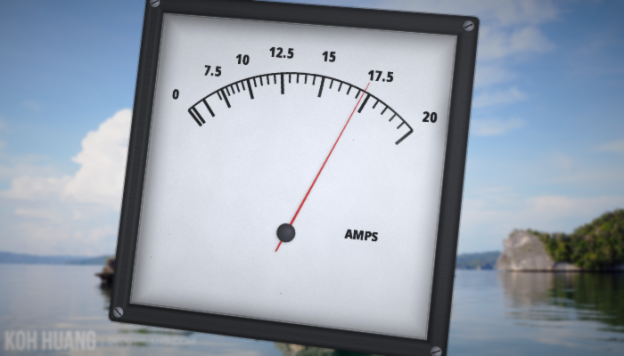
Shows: 17.25,A
